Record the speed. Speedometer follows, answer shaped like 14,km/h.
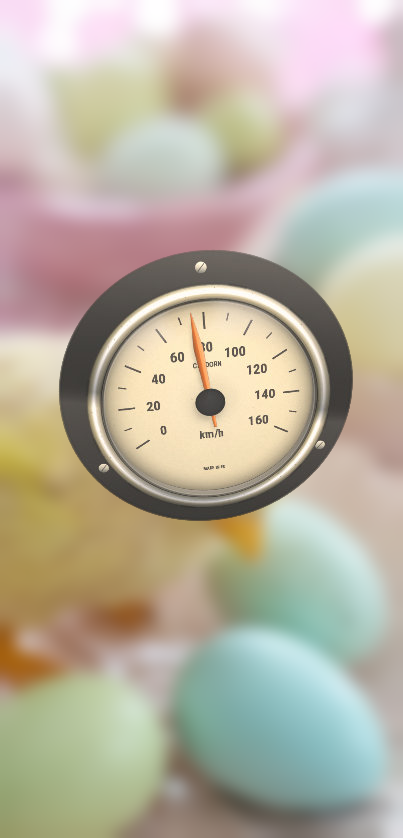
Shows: 75,km/h
